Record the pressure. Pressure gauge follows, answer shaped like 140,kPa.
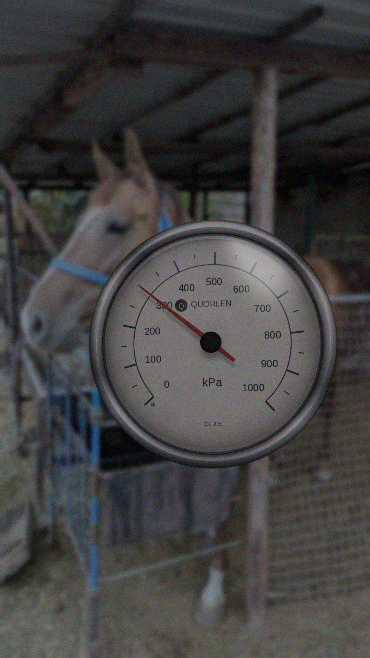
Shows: 300,kPa
